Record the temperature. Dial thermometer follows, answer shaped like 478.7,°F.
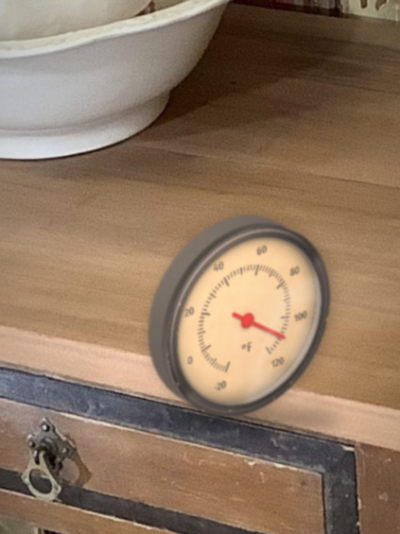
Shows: 110,°F
